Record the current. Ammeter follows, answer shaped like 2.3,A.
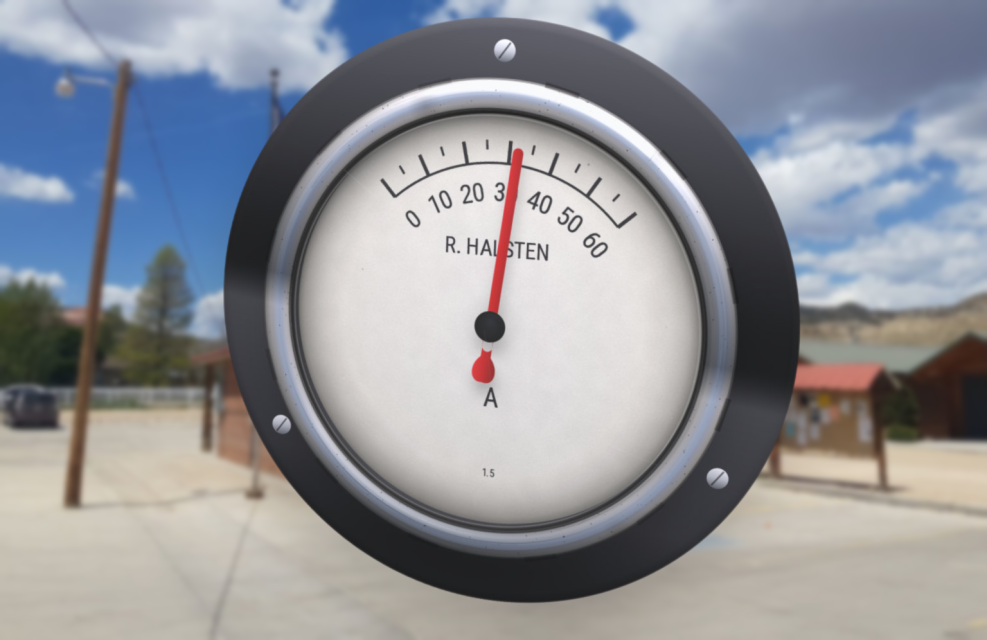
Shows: 32.5,A
